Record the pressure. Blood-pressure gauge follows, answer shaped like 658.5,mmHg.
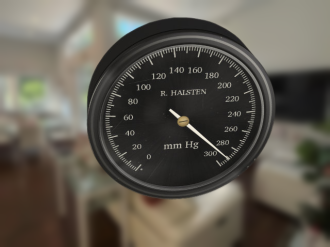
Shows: 290,mmHg
